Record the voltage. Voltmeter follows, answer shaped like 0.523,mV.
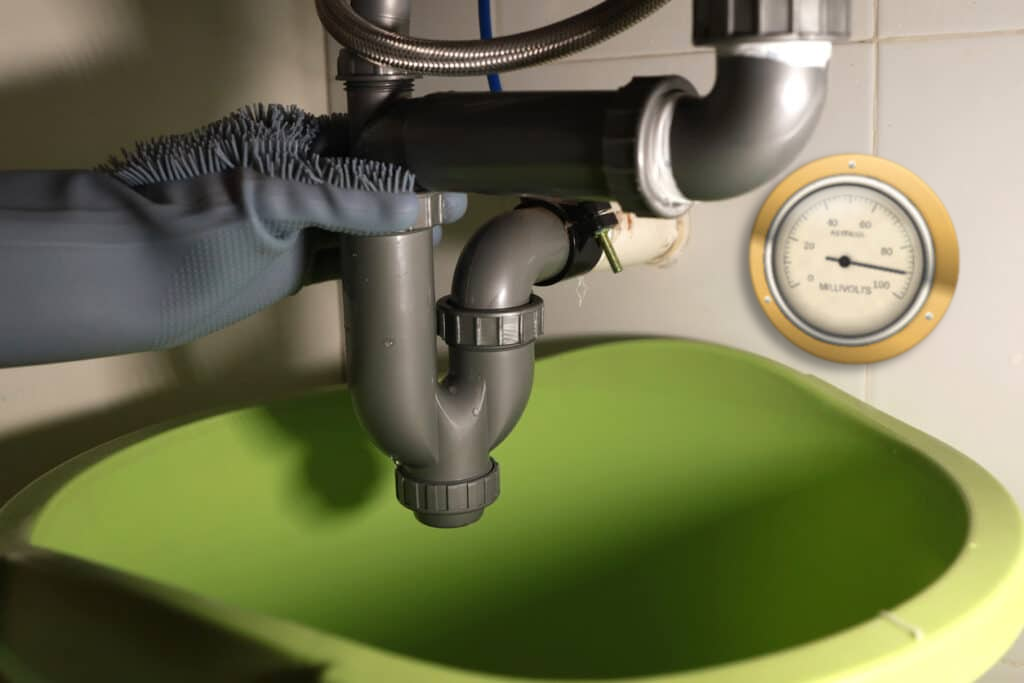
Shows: 90,mV
